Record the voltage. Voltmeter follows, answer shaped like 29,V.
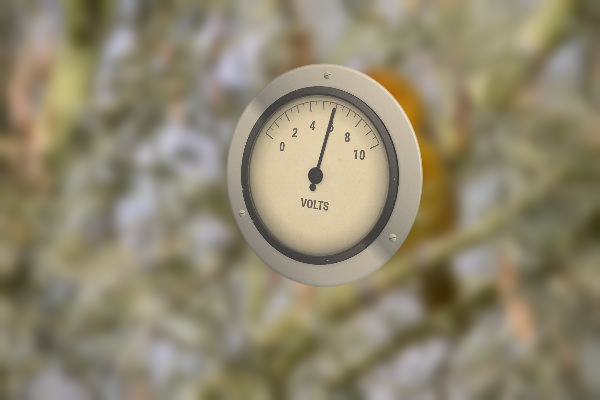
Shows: 6,V
